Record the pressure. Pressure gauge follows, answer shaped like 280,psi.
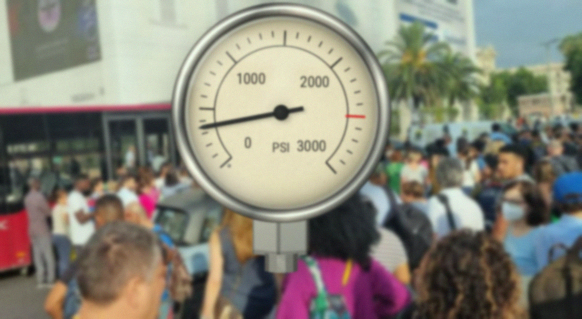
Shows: 350,psi
